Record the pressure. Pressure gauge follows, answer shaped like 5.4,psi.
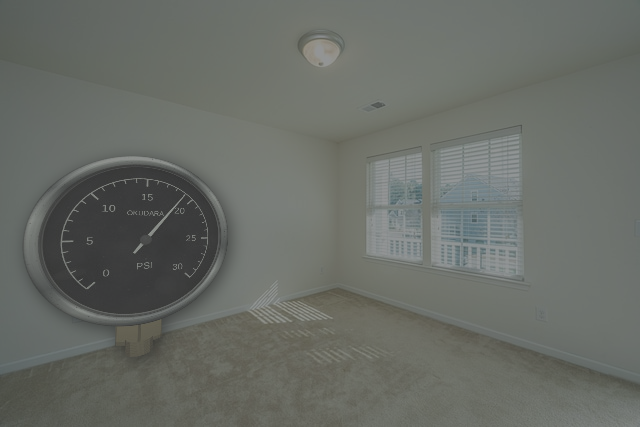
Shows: 19,psi
